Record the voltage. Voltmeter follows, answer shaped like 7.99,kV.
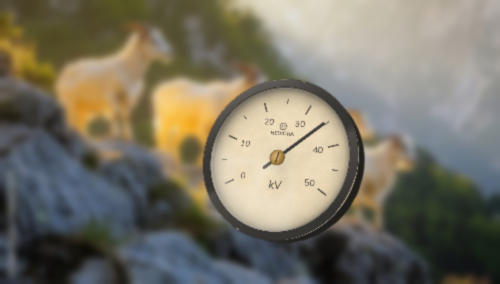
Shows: 35,kV
